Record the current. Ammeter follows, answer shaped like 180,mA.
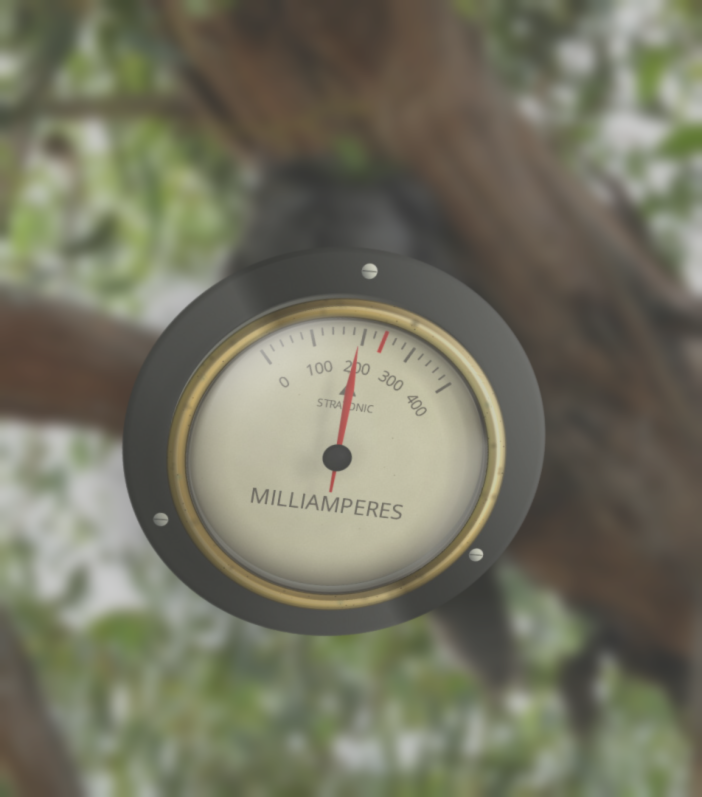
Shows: 190,mA
